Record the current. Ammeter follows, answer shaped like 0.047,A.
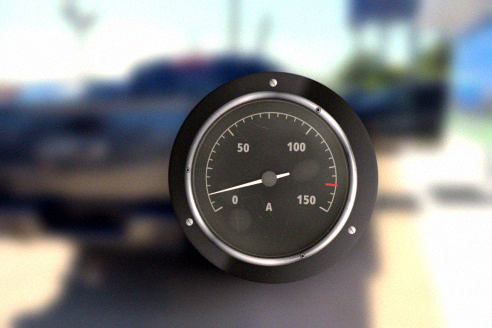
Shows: 10,A
